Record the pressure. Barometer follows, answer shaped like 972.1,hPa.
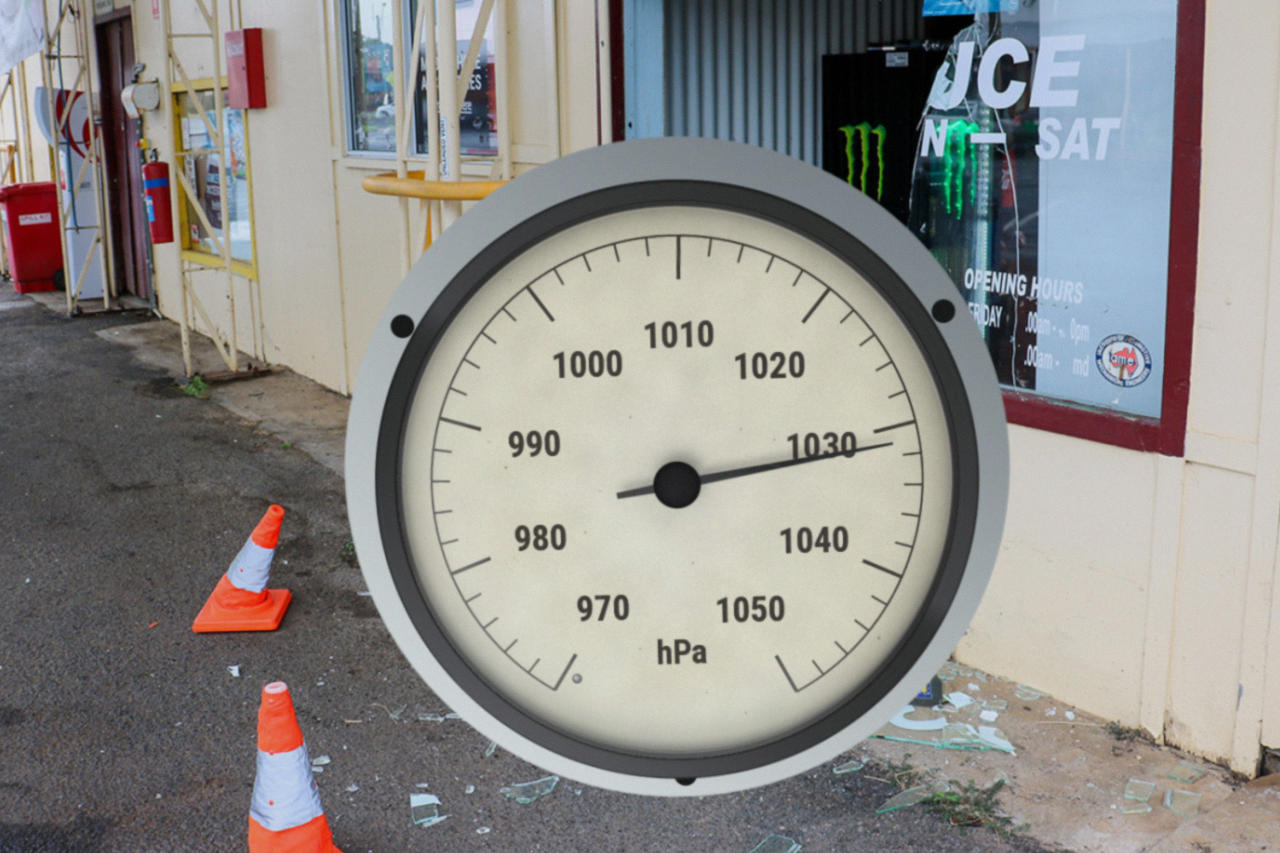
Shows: 1031,hPa
